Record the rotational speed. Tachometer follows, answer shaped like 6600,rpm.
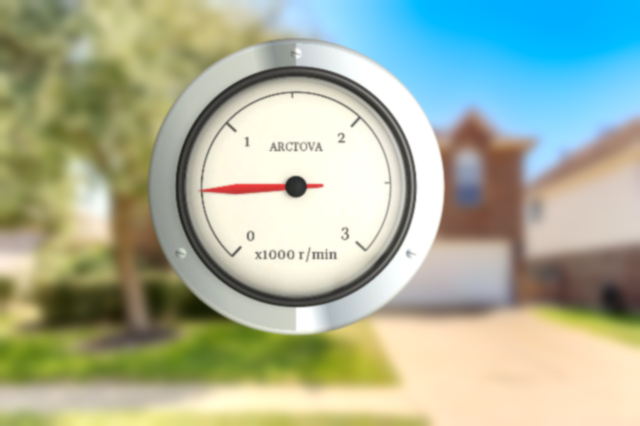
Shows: 500,rpm
